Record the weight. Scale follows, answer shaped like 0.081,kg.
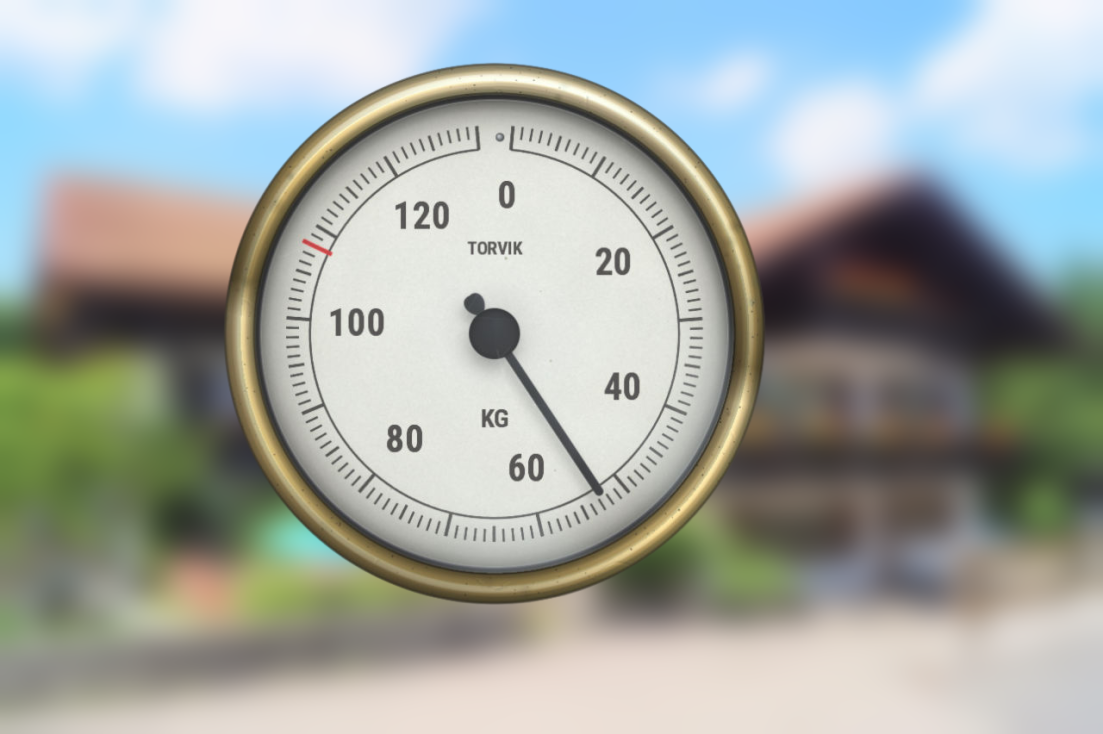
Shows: 52.5,kg
